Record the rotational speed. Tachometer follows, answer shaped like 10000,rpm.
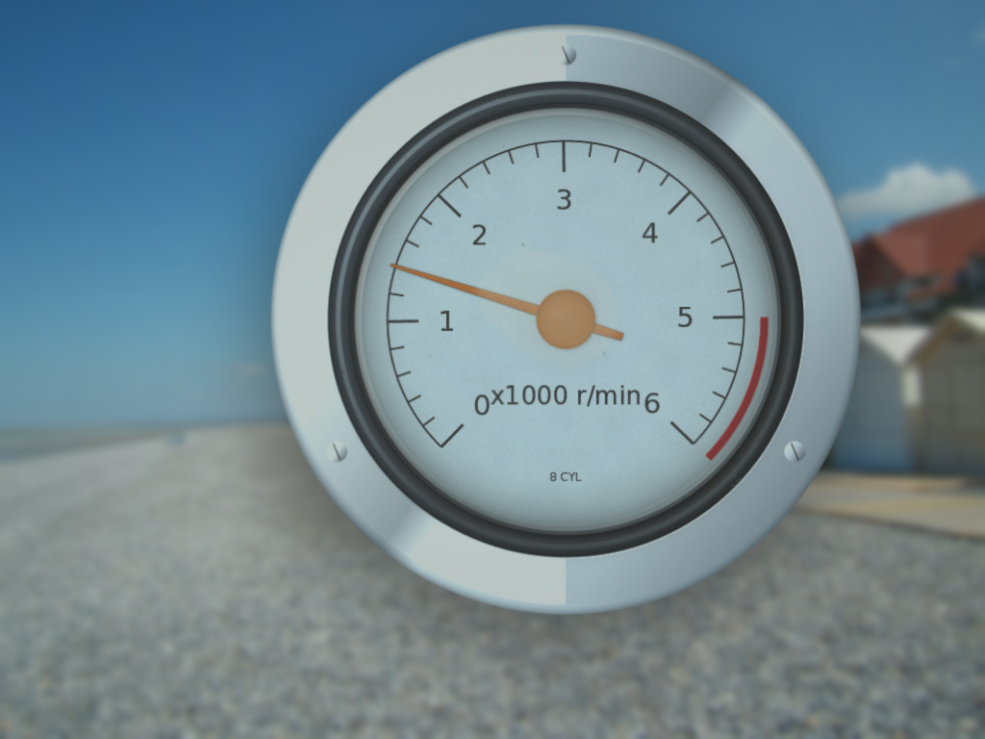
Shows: 1400,rpm
